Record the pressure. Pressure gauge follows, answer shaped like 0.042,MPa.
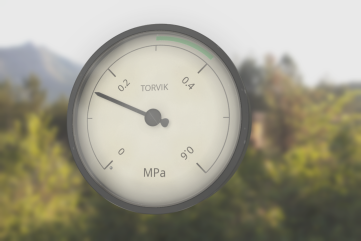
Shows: 0.15,MPa
